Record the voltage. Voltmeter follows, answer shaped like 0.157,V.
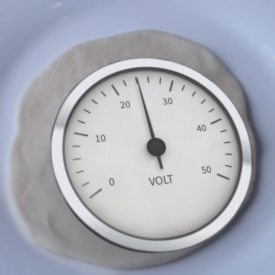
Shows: 24,V
